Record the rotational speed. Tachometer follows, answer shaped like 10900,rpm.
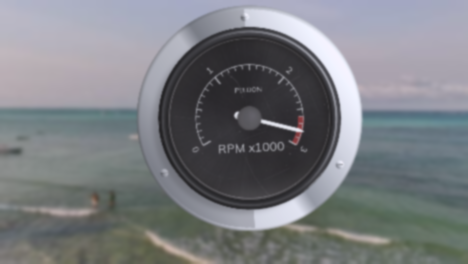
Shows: 2800,rpm
